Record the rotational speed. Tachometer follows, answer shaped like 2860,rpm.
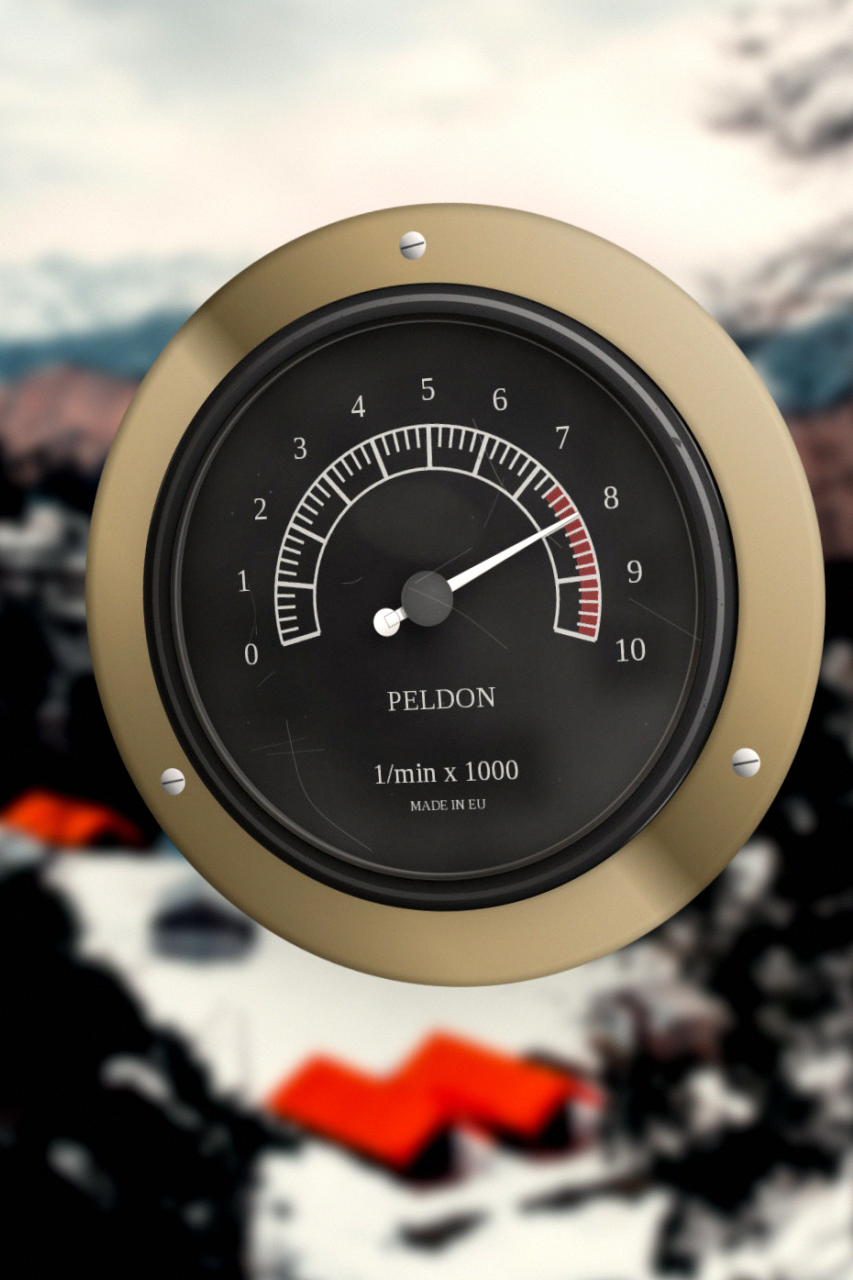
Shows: 8000,rpm
